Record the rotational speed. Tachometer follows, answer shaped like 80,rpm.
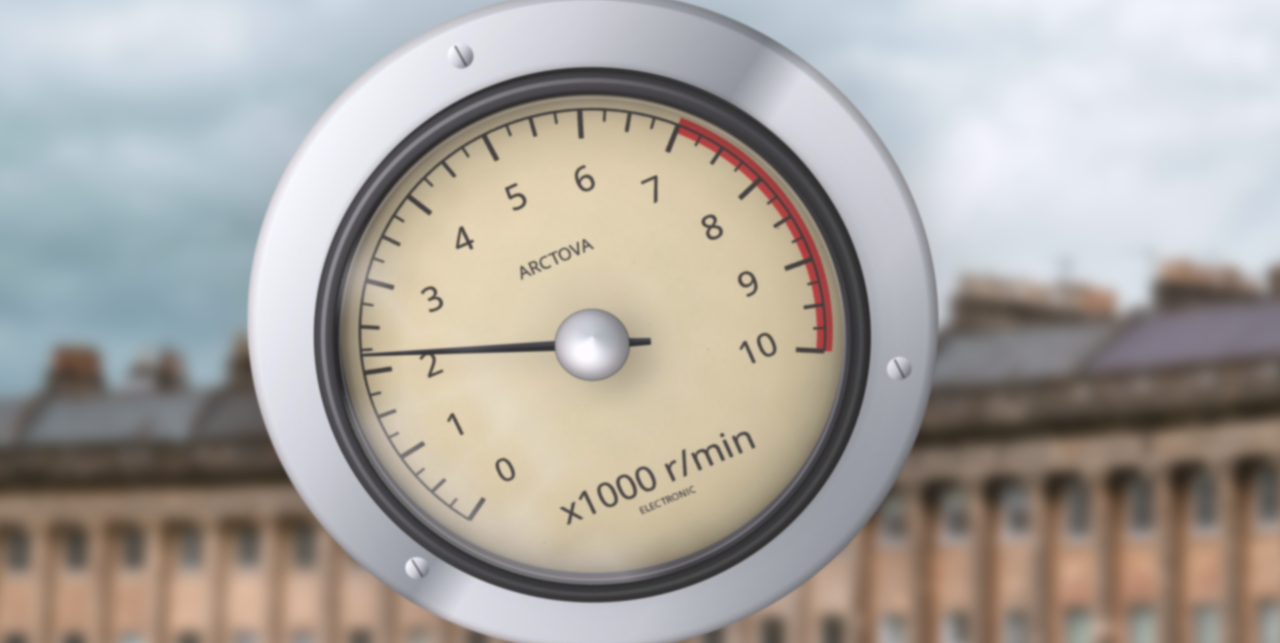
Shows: 2250,rpm
